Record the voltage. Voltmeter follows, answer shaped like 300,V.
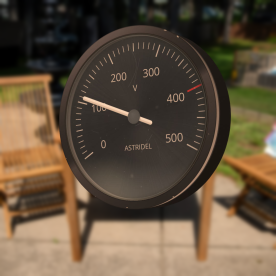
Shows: 110,V
